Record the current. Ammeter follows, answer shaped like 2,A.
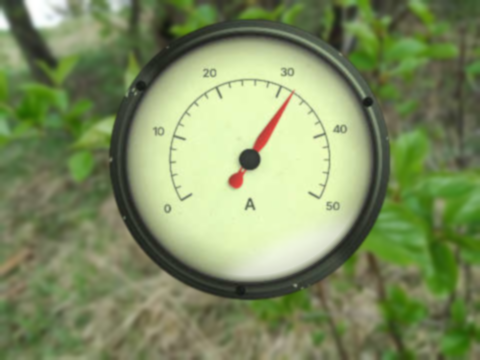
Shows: 32,A
